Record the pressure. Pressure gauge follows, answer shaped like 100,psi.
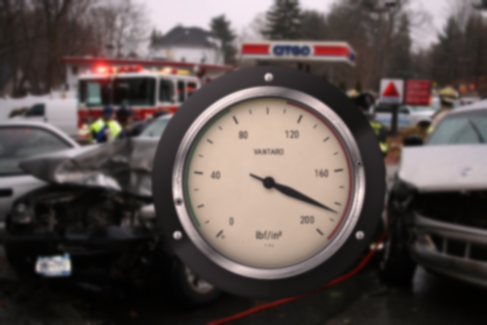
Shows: 185,psi
